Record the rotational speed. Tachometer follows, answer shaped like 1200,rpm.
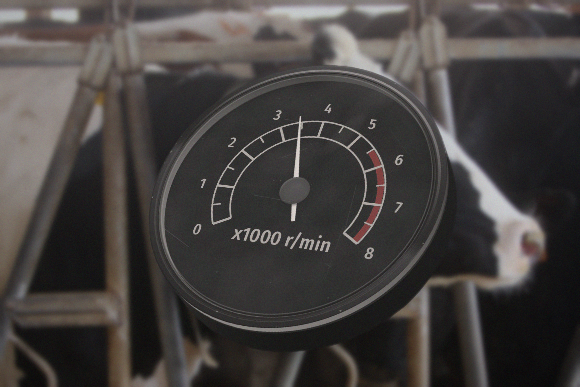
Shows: 3500,rpm
